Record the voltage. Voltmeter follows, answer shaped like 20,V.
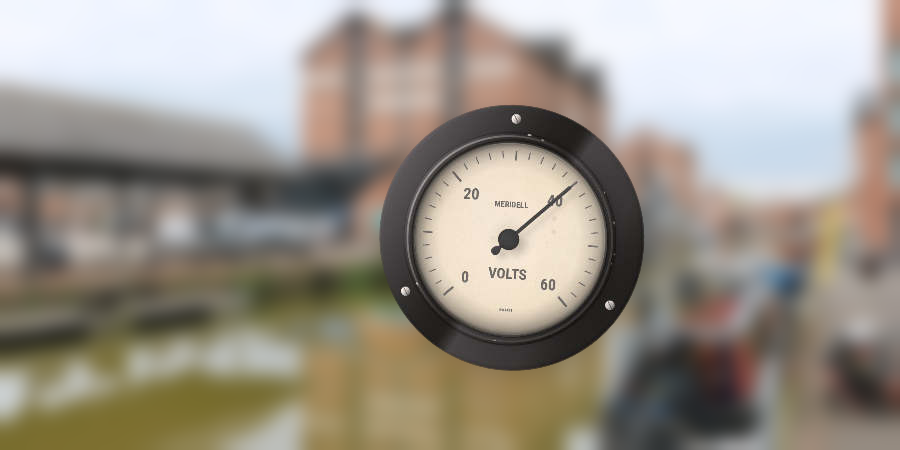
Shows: 40,V
